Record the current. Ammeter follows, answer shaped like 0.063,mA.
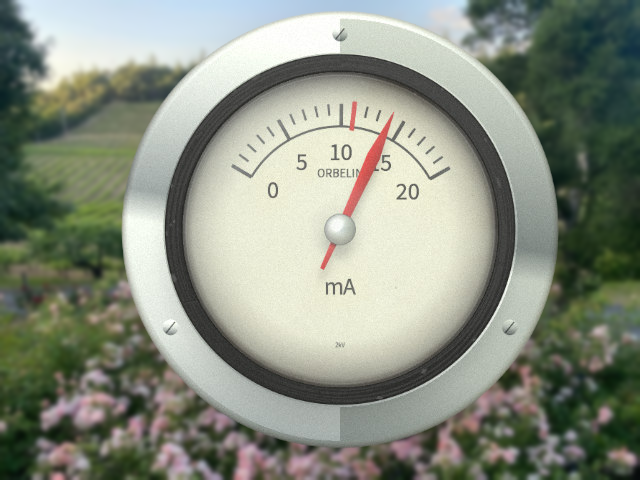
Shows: 14,mA
